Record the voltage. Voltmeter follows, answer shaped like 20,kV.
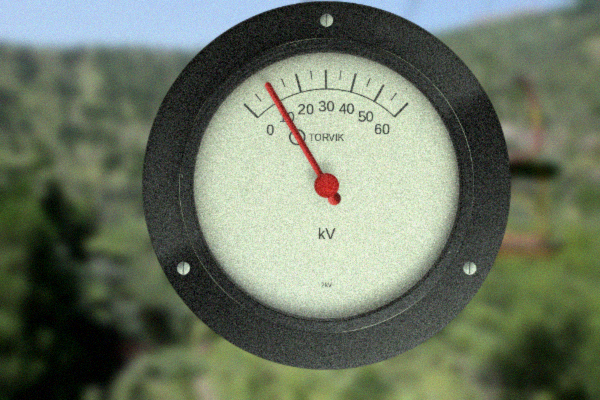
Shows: 10,kV
